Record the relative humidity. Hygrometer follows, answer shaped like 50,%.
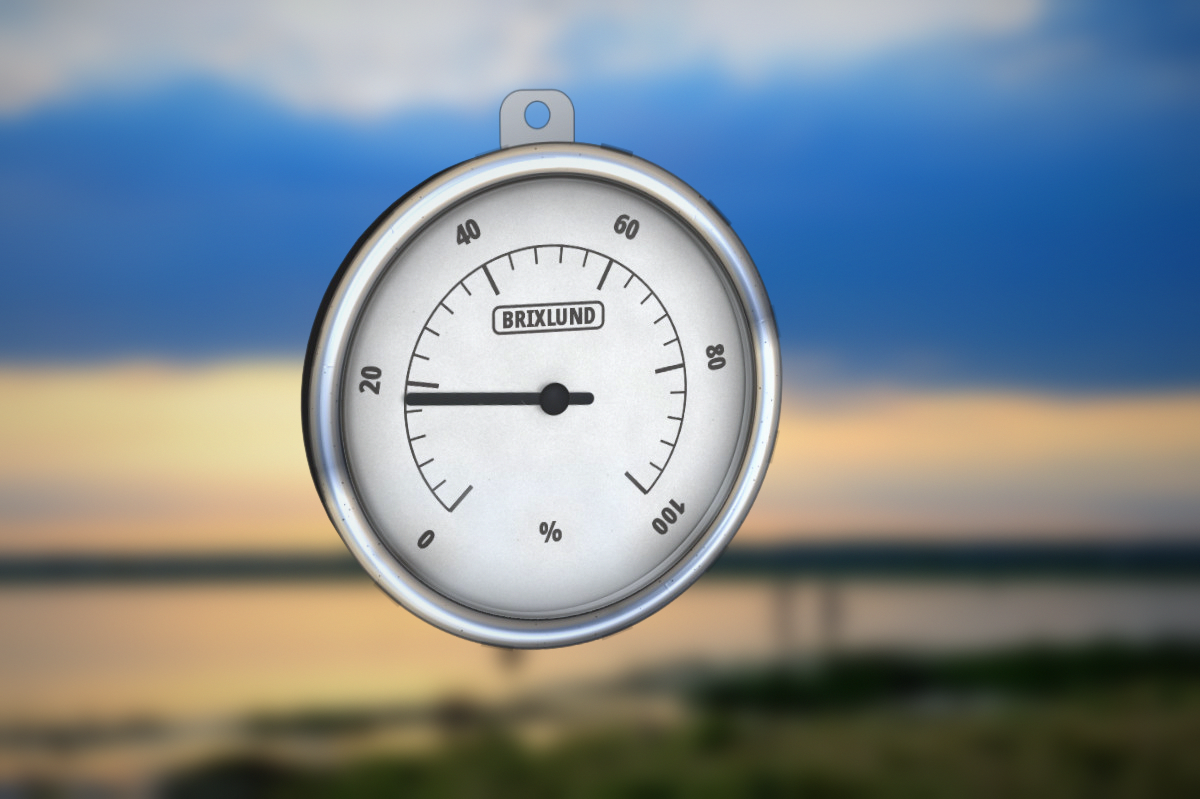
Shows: 18,%
